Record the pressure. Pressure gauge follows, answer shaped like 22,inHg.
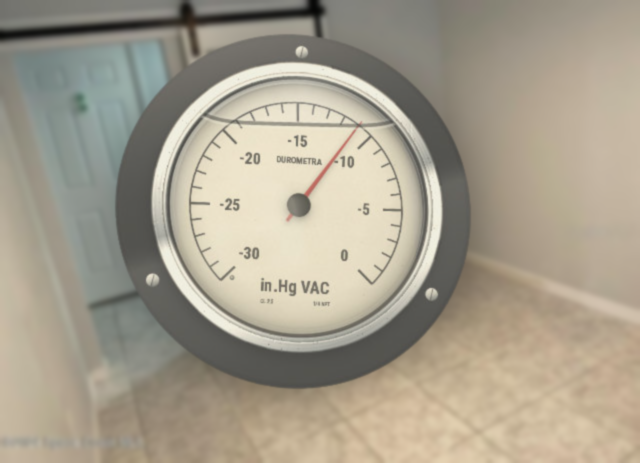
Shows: -11,inHg
